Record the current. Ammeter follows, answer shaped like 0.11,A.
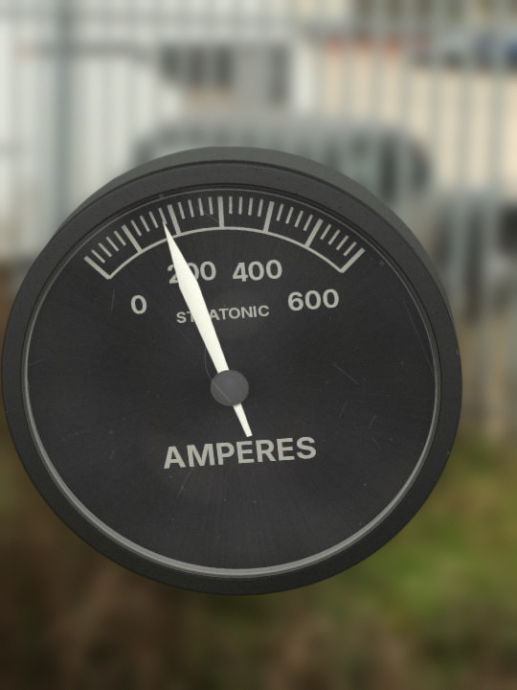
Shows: 180,A
